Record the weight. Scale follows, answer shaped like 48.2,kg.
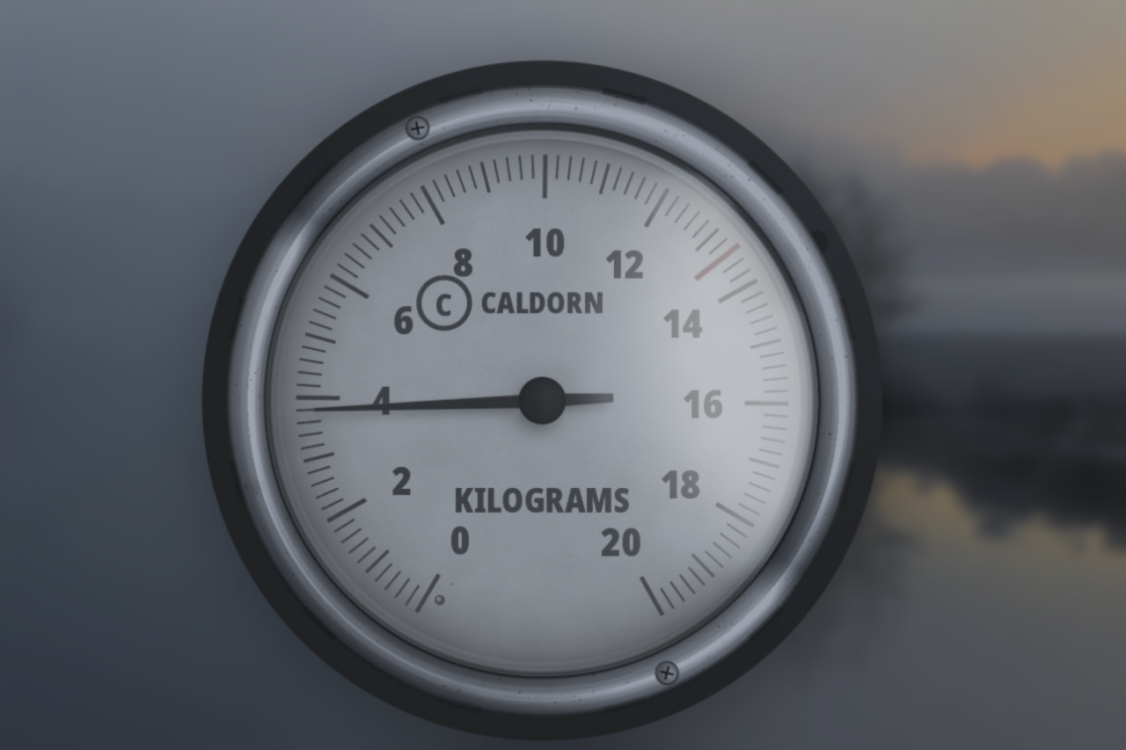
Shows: 3.8,kg
